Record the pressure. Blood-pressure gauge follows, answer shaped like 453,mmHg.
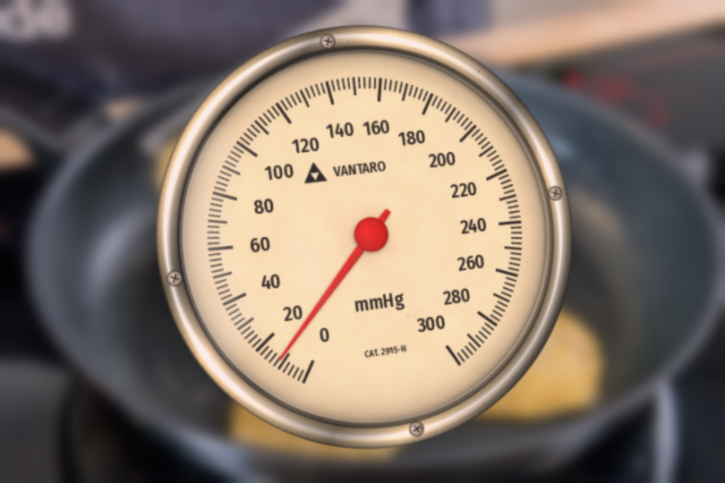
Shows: 12,mmHg
